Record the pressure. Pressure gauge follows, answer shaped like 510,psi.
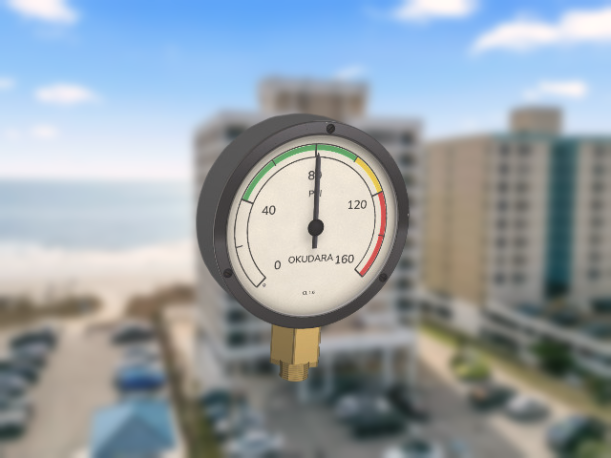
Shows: 80,psi
